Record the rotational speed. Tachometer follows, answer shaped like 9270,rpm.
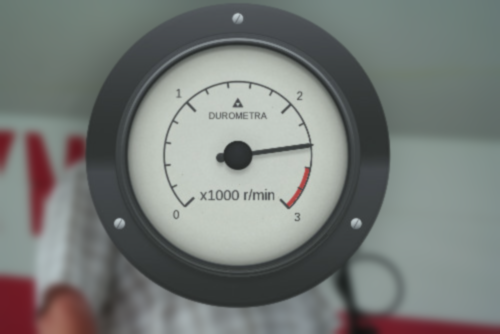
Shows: 2400,rpm
